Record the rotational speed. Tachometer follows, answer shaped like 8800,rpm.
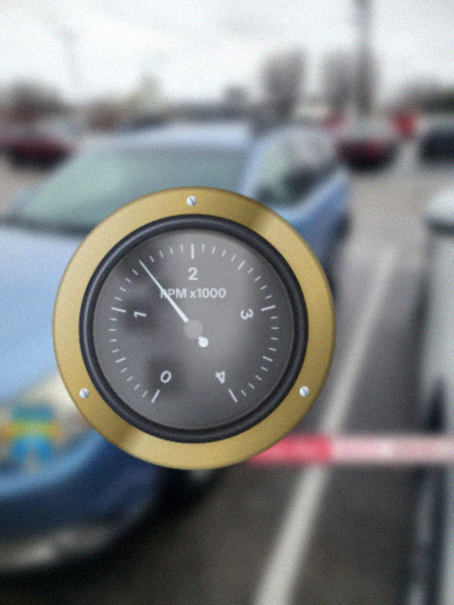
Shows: 1500,rpm
